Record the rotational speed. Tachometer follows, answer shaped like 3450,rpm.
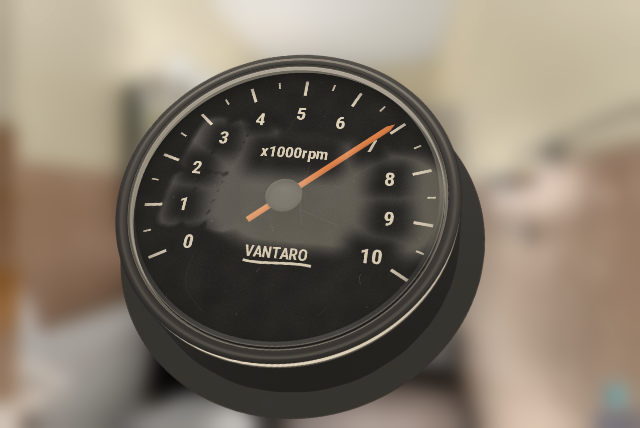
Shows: 7000,rpm
